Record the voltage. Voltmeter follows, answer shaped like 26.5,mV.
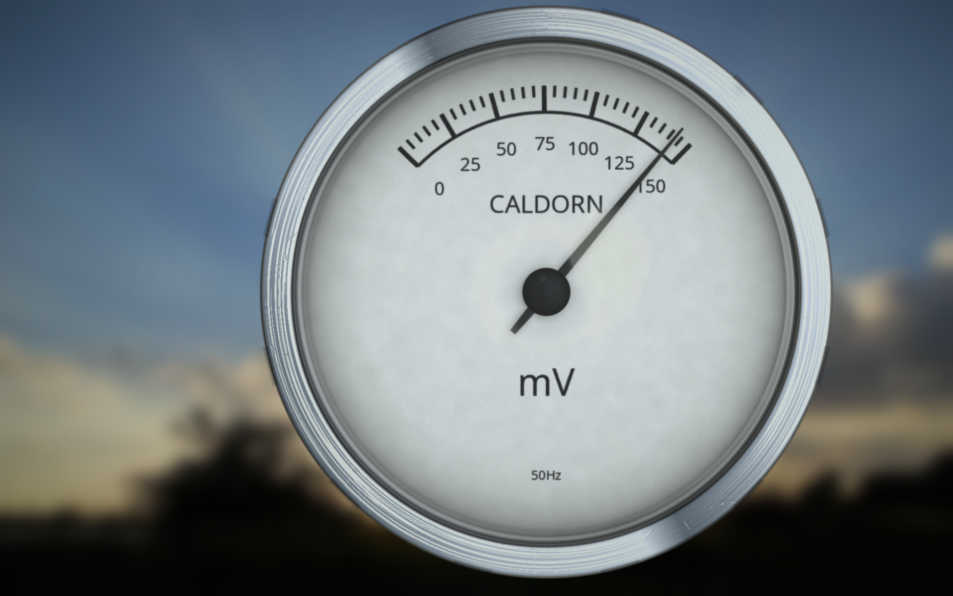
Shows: 142.5,mV
